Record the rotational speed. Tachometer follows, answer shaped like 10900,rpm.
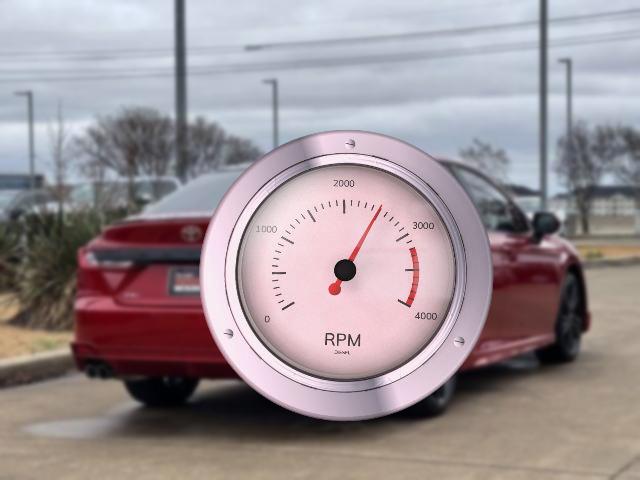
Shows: 2500,rpm
